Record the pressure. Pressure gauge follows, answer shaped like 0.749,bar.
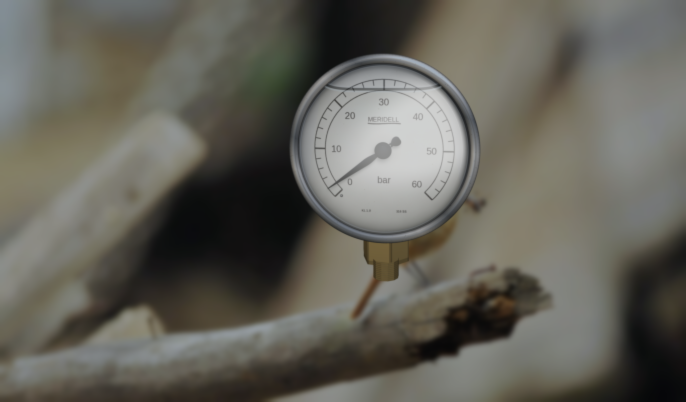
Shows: 2,bar
